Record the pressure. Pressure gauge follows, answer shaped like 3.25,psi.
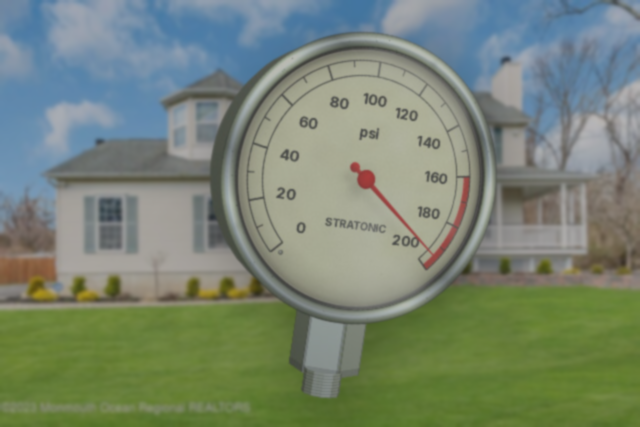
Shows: 195,psi
